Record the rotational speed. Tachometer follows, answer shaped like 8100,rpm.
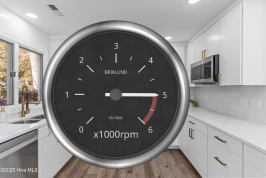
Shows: 5000,rpm
